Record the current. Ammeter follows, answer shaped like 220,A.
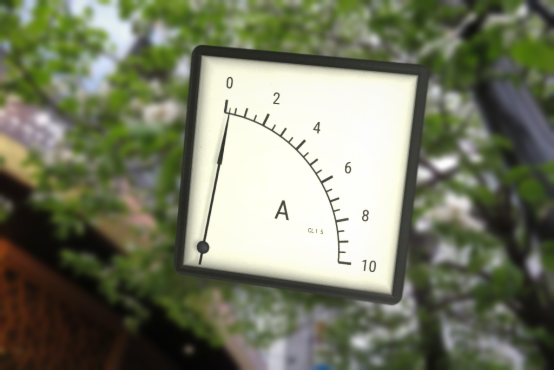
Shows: 0.25,A
